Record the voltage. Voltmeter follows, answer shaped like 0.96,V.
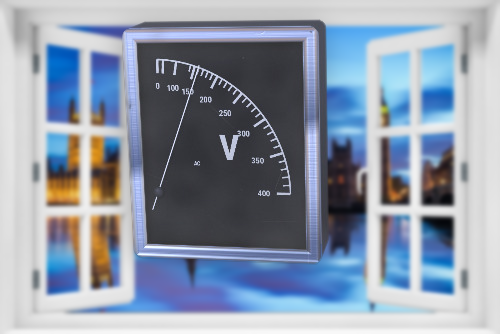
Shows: 160,V
